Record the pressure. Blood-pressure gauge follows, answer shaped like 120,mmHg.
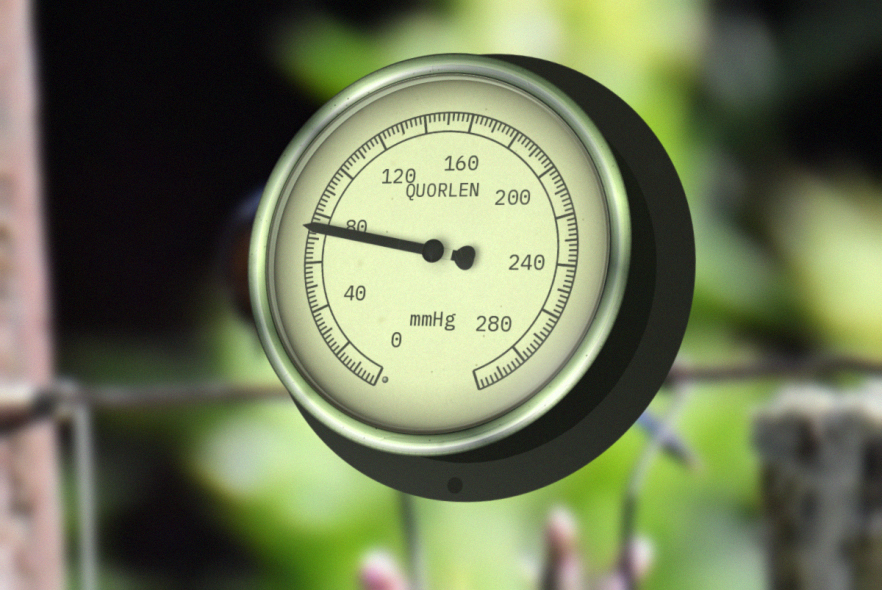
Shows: 74,mmHg
